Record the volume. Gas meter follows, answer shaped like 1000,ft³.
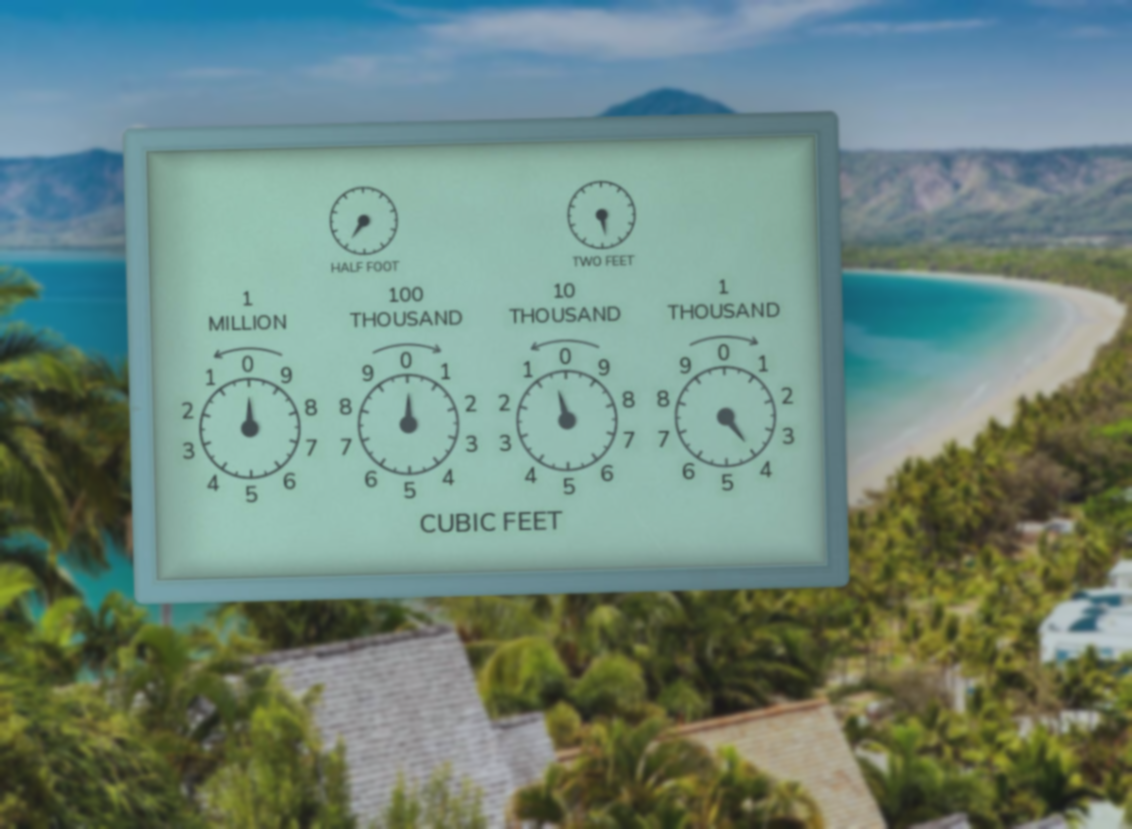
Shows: 400,ft³
